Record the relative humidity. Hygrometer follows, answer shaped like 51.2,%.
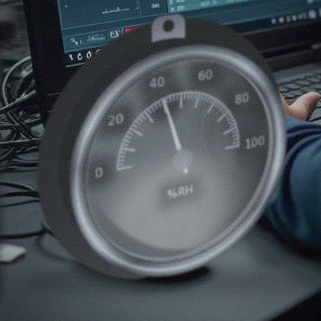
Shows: 40,%
